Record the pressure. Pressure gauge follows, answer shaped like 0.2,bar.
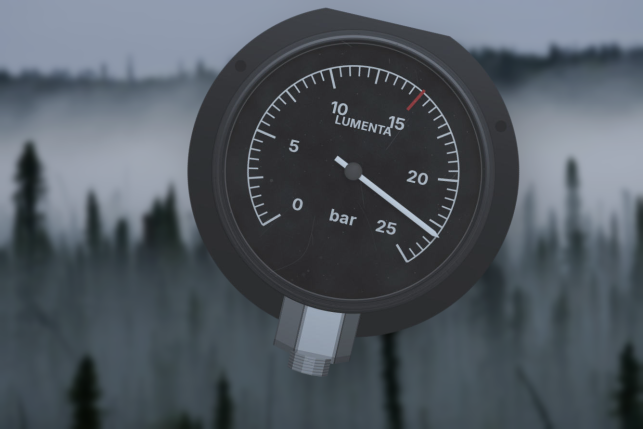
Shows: 23,bar
